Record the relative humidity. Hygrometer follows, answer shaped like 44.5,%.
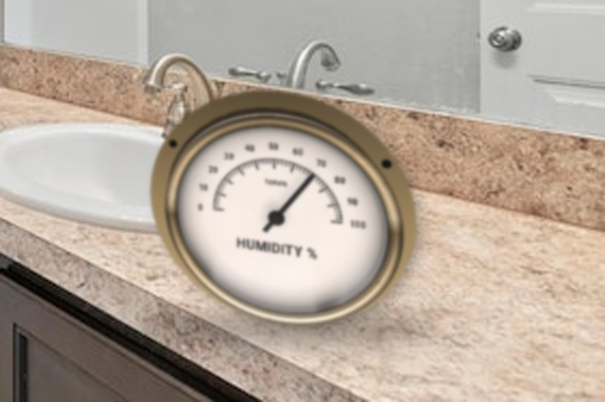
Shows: 70,%
